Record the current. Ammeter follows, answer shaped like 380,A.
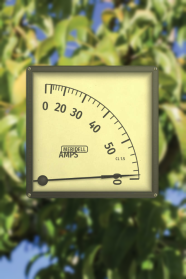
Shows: 59,A
